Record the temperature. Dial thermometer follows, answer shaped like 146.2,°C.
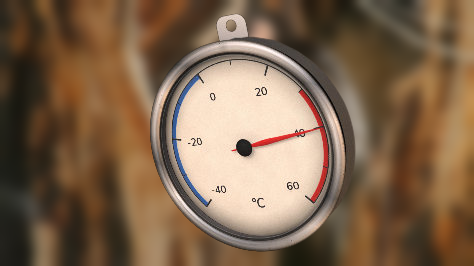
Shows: 40,°C
